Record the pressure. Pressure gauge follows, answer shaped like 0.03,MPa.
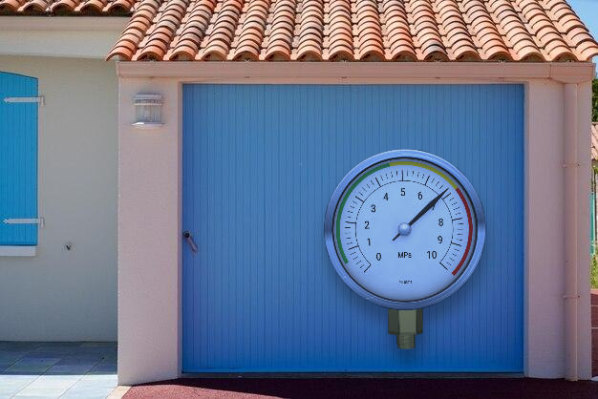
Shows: 6.8,MPa
